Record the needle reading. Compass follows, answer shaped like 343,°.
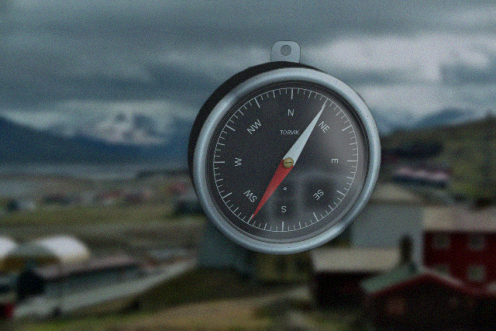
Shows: 210,°
